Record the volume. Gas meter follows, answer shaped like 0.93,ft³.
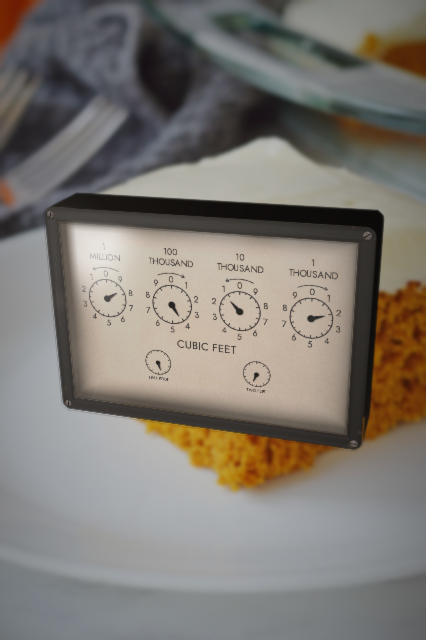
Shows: 841200,ft³
